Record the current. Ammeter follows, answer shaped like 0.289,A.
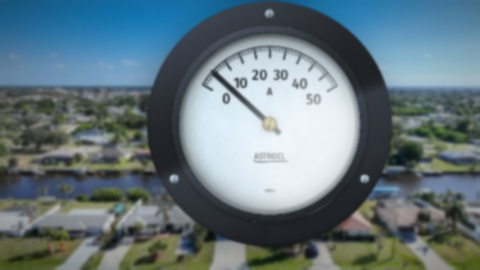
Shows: 5,A
